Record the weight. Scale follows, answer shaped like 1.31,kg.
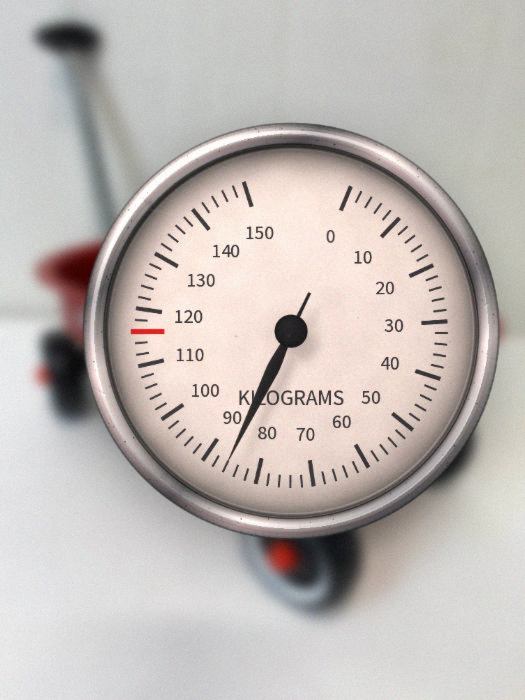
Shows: 86,kg
